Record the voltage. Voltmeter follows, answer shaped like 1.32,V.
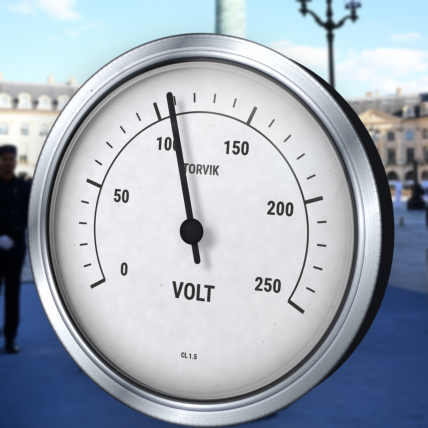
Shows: 110,V
